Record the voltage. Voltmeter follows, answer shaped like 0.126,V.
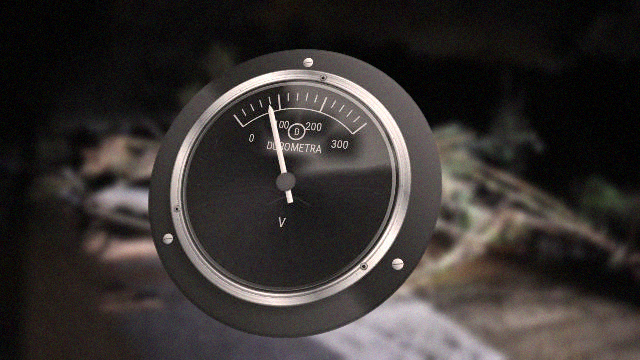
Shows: 80,V
